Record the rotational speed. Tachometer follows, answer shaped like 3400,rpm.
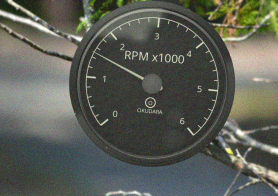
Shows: 1500,rpm
